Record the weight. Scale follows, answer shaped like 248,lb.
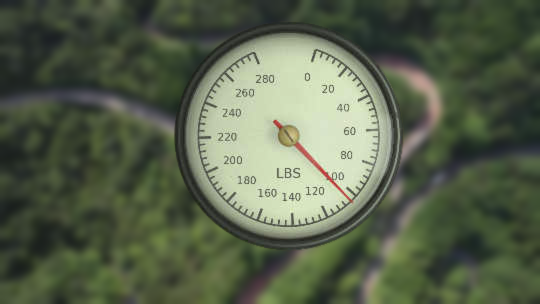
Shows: 104,lb
